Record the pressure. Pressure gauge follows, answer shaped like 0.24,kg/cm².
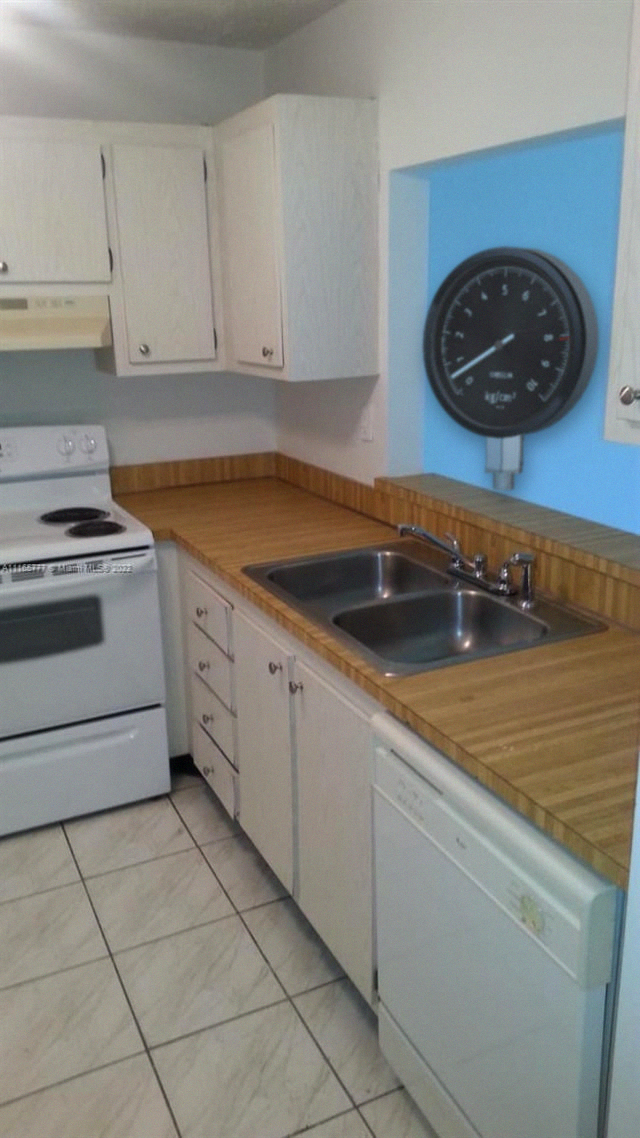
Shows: 0.5,kg/cm²
